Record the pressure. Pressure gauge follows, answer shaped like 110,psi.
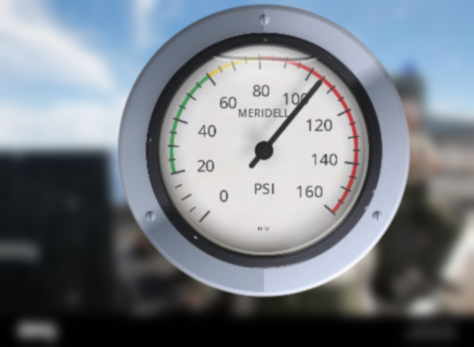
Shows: 105,psi
